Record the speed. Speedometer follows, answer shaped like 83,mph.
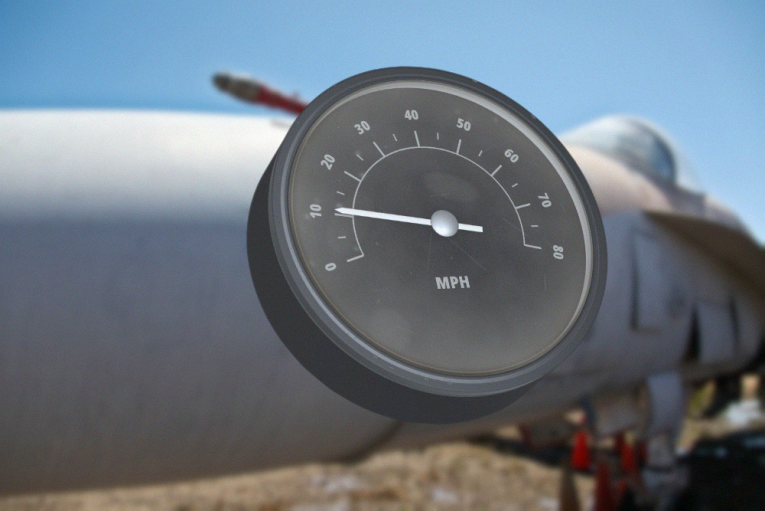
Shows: 10,mph
